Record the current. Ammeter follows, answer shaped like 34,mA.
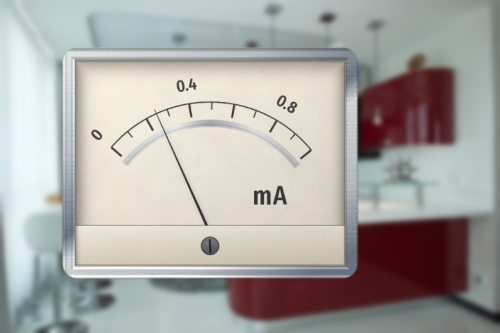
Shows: 0.25,mA
